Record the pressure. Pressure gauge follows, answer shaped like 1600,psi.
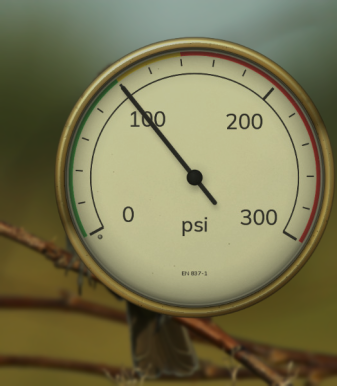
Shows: 100,psi
